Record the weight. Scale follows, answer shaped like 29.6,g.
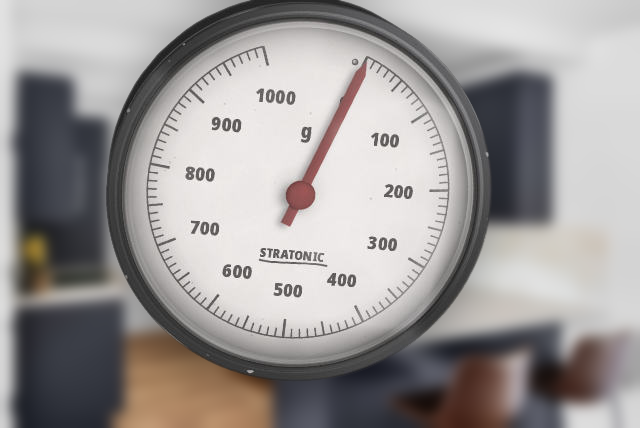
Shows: 0,g
